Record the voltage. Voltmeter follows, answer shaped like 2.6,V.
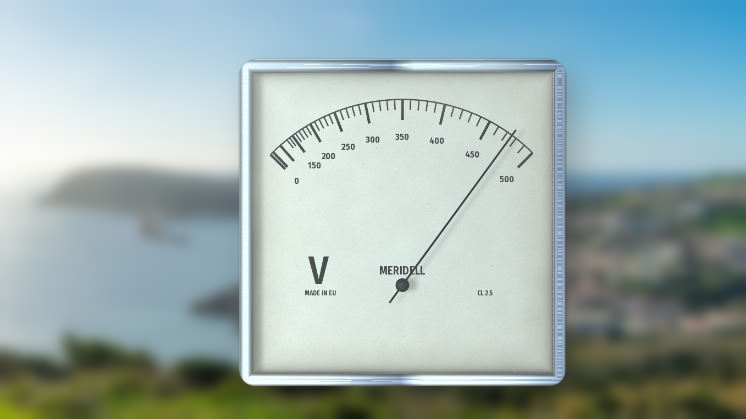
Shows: 475,V
